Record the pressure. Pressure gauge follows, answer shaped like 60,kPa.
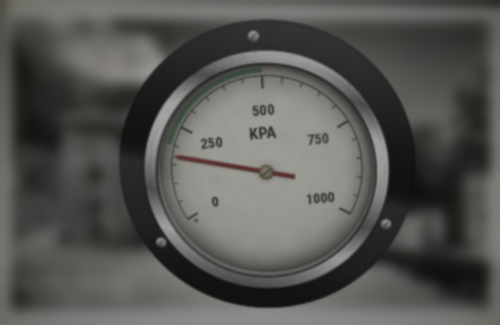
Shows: 175,kPa
